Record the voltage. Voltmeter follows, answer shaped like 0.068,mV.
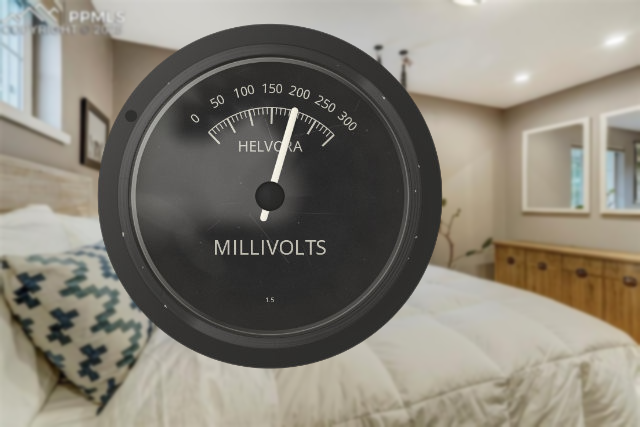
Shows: 200,mV
